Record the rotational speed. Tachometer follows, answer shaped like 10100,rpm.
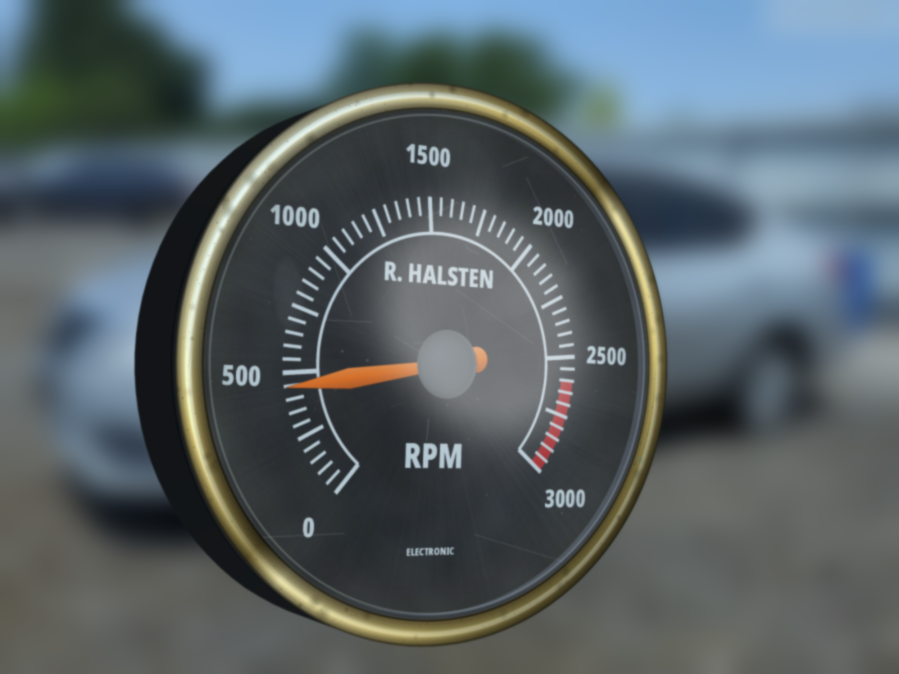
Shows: 450,rpm
